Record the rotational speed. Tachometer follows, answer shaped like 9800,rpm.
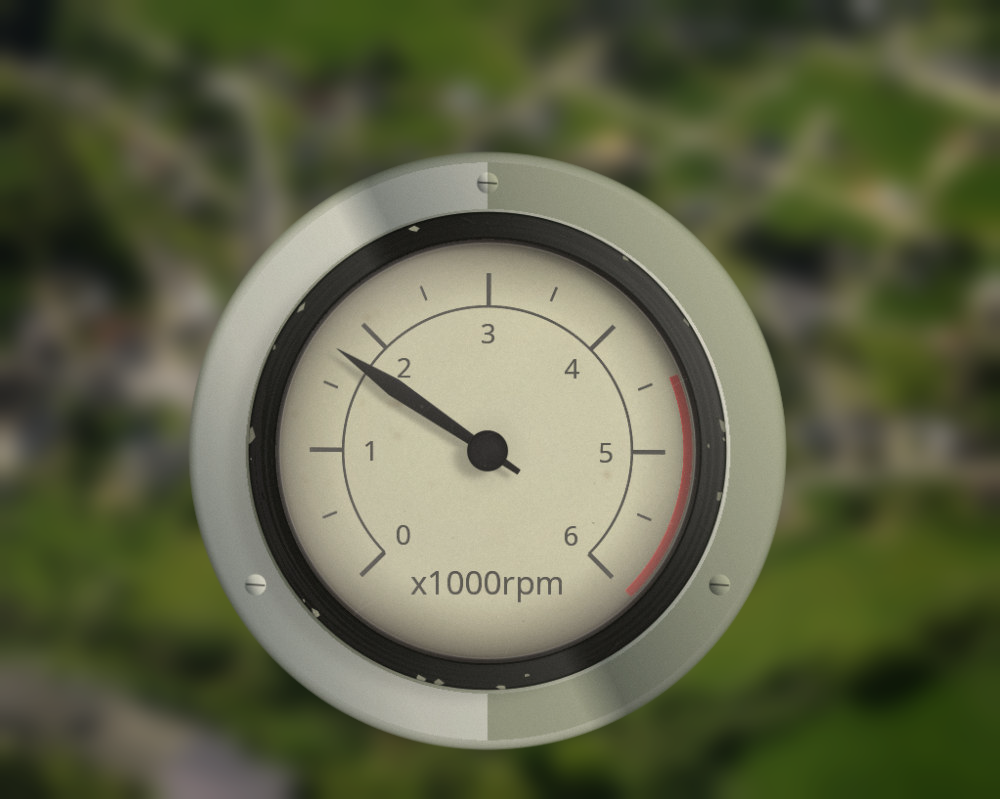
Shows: 1750,rpm
